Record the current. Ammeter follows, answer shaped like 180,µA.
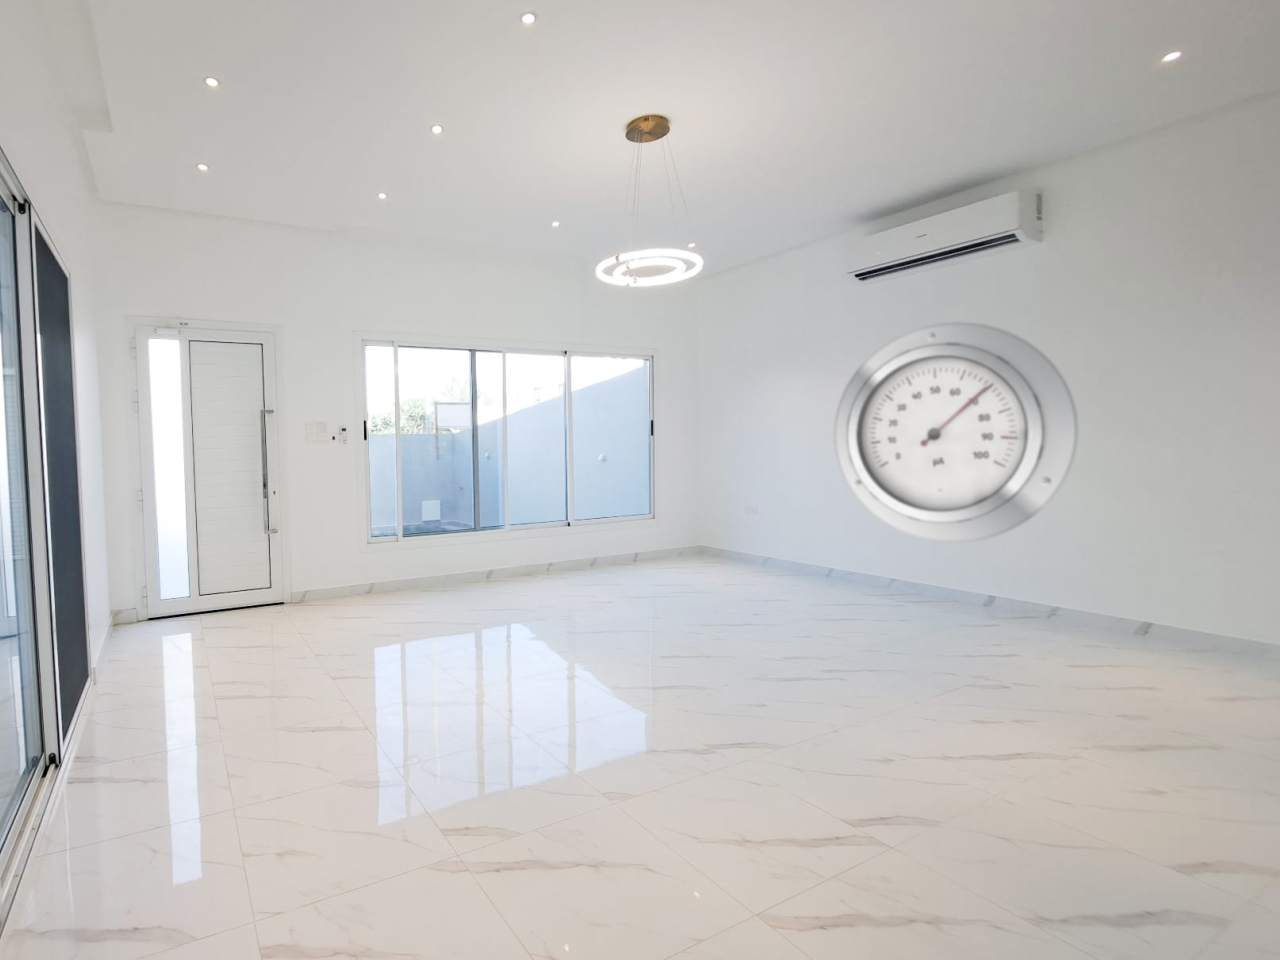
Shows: 70,µA
